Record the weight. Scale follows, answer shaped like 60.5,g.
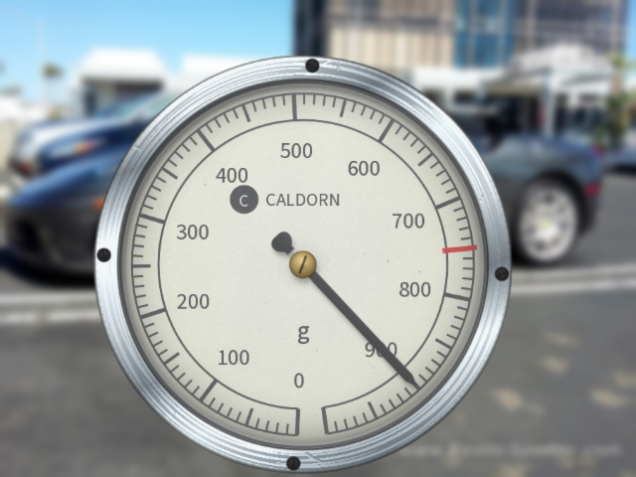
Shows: 900,g
